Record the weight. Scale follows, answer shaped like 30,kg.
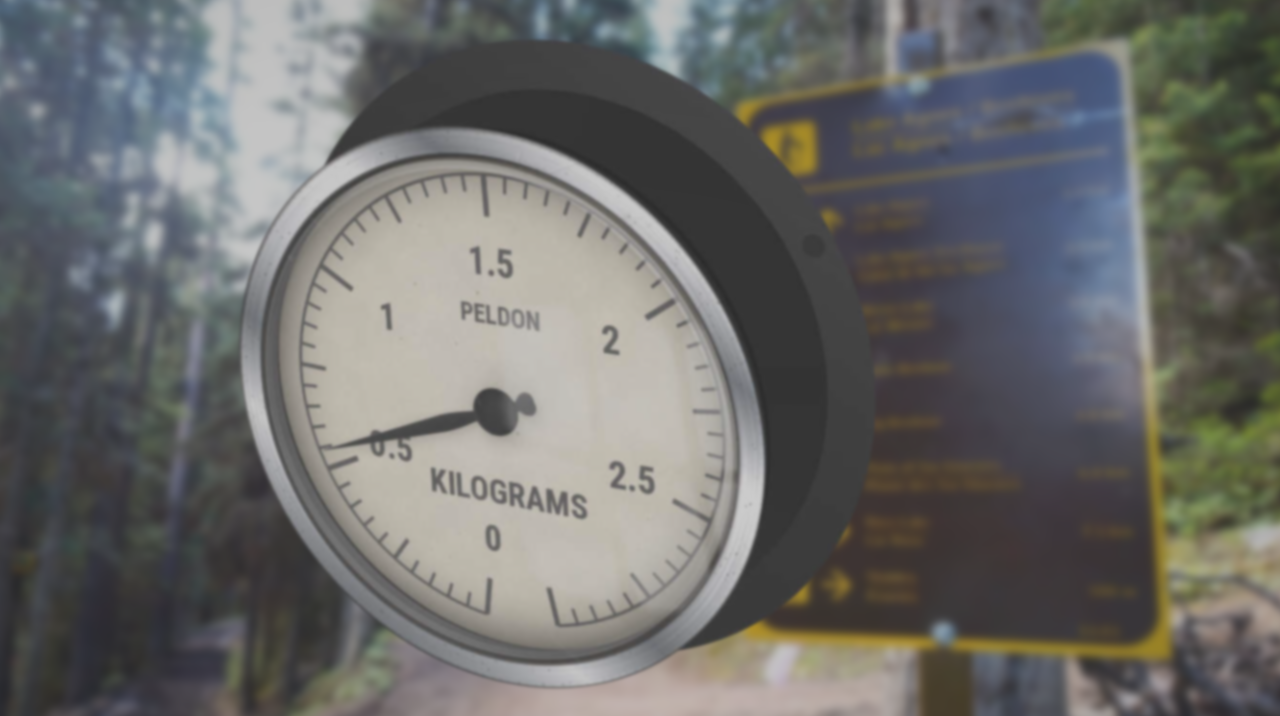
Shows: 0.55,kg
